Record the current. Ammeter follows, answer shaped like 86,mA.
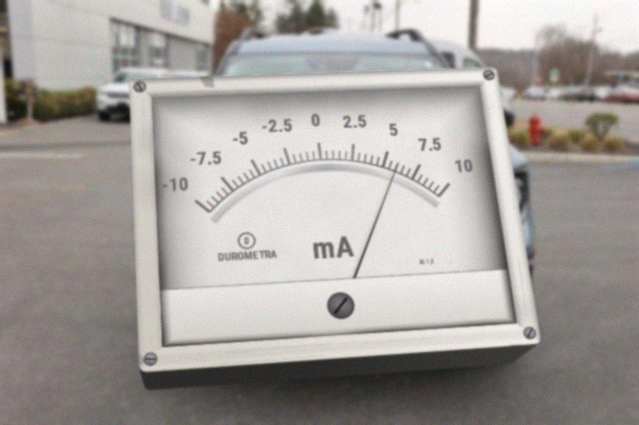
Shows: 6,mA
